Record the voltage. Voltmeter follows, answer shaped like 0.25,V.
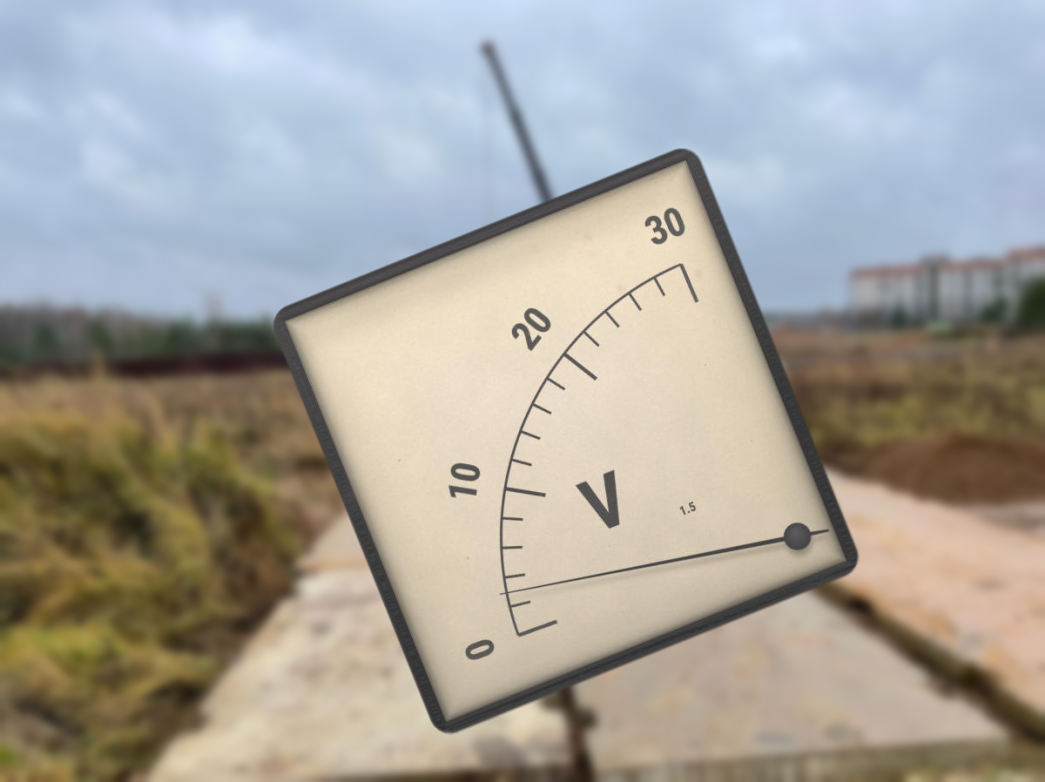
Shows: 3,V
